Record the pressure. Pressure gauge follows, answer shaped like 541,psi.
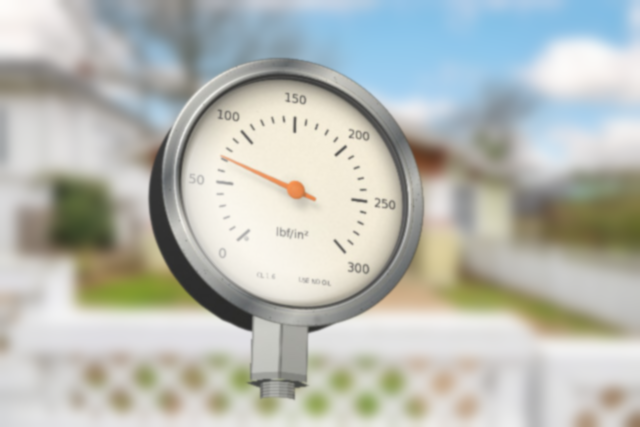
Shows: 70,psi
